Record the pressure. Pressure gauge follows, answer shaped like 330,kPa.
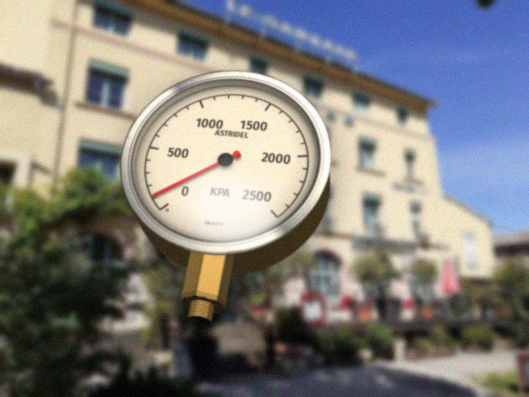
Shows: 100,kPa
